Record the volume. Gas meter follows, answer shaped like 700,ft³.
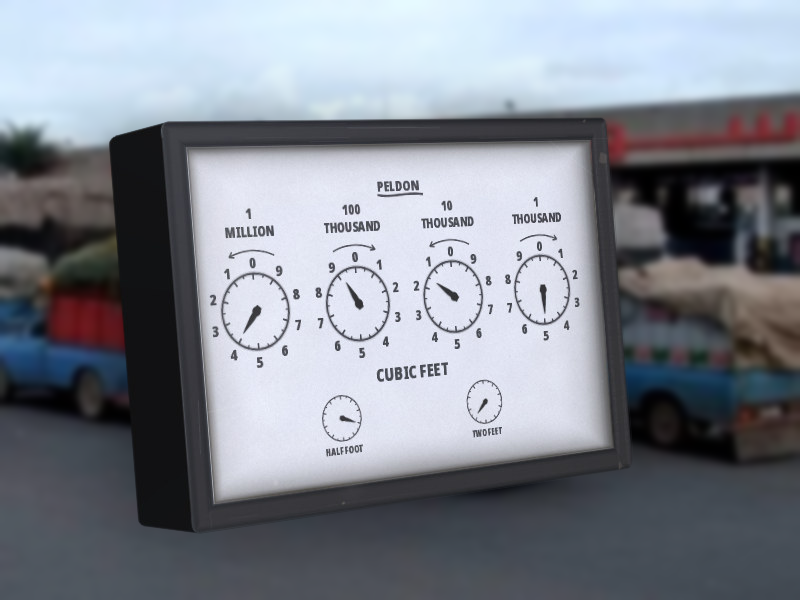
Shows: 391500,ft³
